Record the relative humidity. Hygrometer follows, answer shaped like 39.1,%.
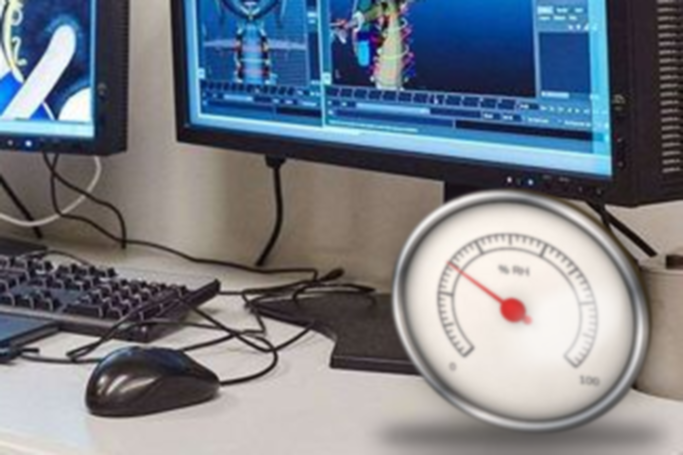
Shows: 30,%
